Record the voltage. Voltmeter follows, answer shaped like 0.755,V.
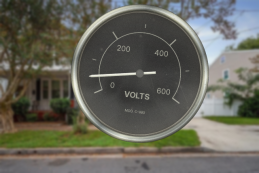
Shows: 50,V
